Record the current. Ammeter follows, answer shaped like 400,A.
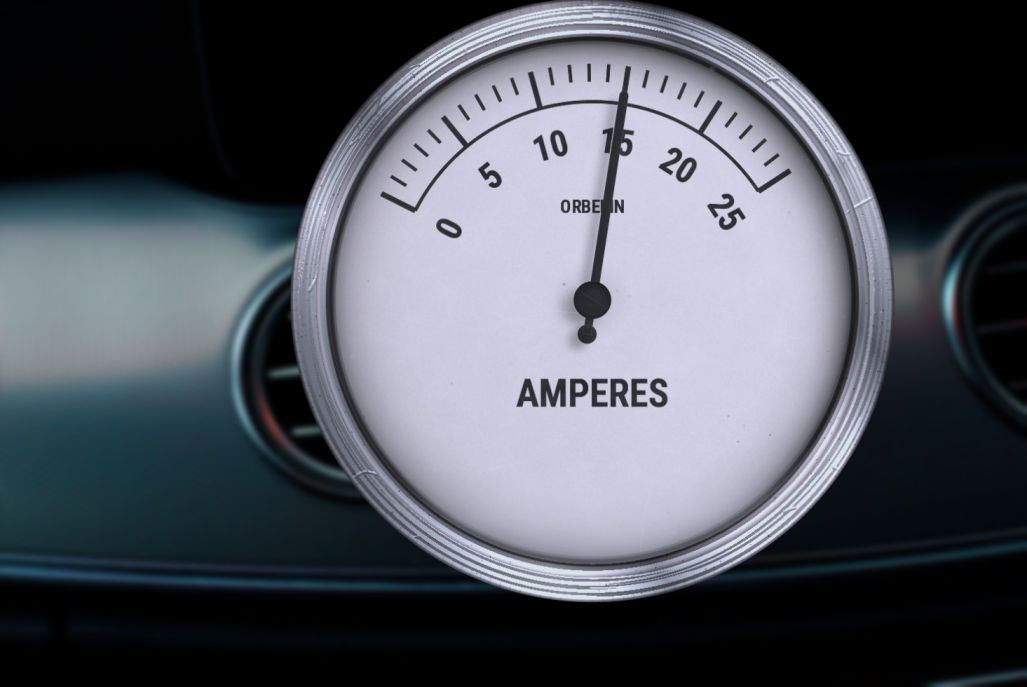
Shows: 15,A
